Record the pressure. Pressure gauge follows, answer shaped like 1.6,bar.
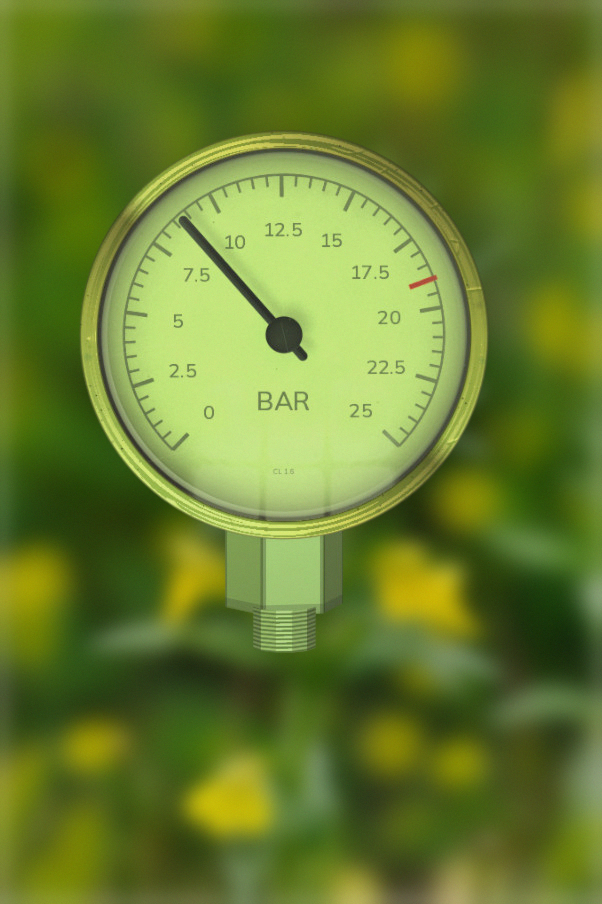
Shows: 8.75,bar
